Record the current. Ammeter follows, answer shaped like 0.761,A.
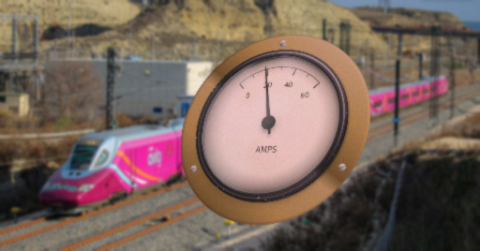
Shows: 20,A
